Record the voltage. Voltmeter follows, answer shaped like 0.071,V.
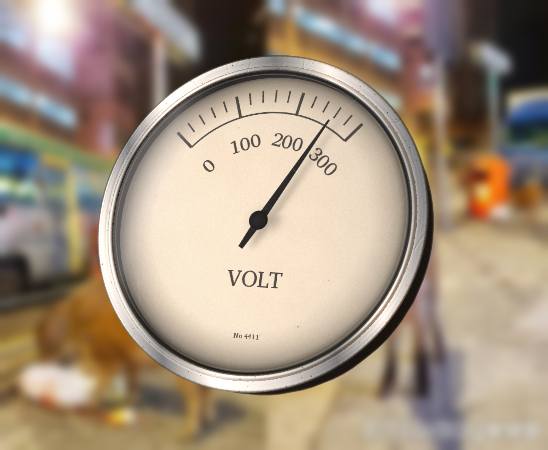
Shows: 260,V
